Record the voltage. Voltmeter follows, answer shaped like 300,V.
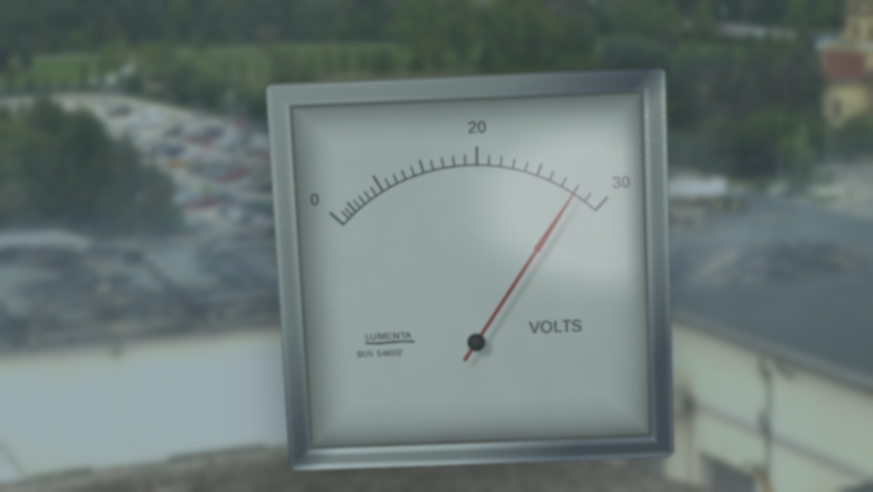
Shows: 28,V
